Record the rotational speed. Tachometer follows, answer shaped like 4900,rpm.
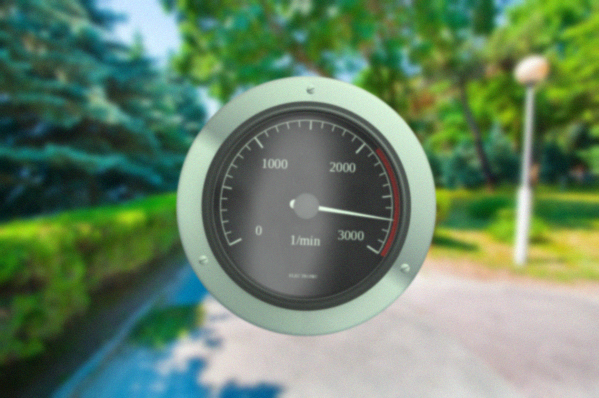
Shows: 2700,rpm
